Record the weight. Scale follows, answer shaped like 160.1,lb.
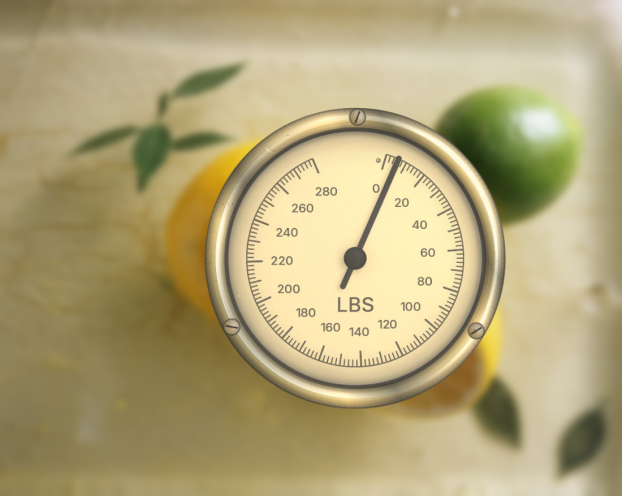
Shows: 6,lb
